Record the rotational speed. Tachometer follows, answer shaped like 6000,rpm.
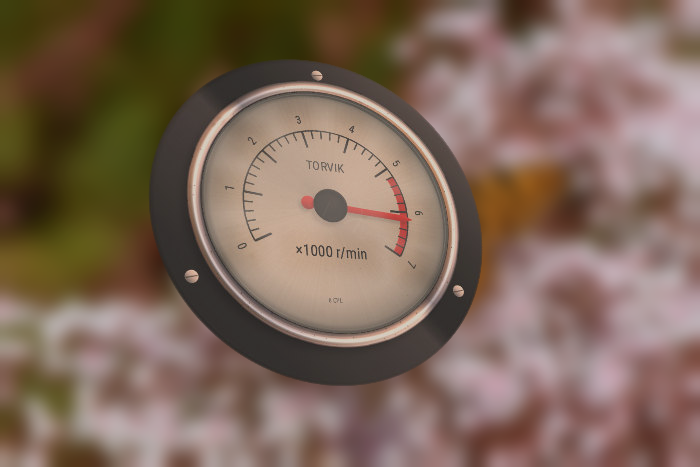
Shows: 6200,rpm
